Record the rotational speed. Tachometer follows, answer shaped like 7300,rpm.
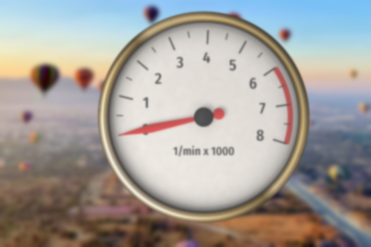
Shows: 0,rpm
